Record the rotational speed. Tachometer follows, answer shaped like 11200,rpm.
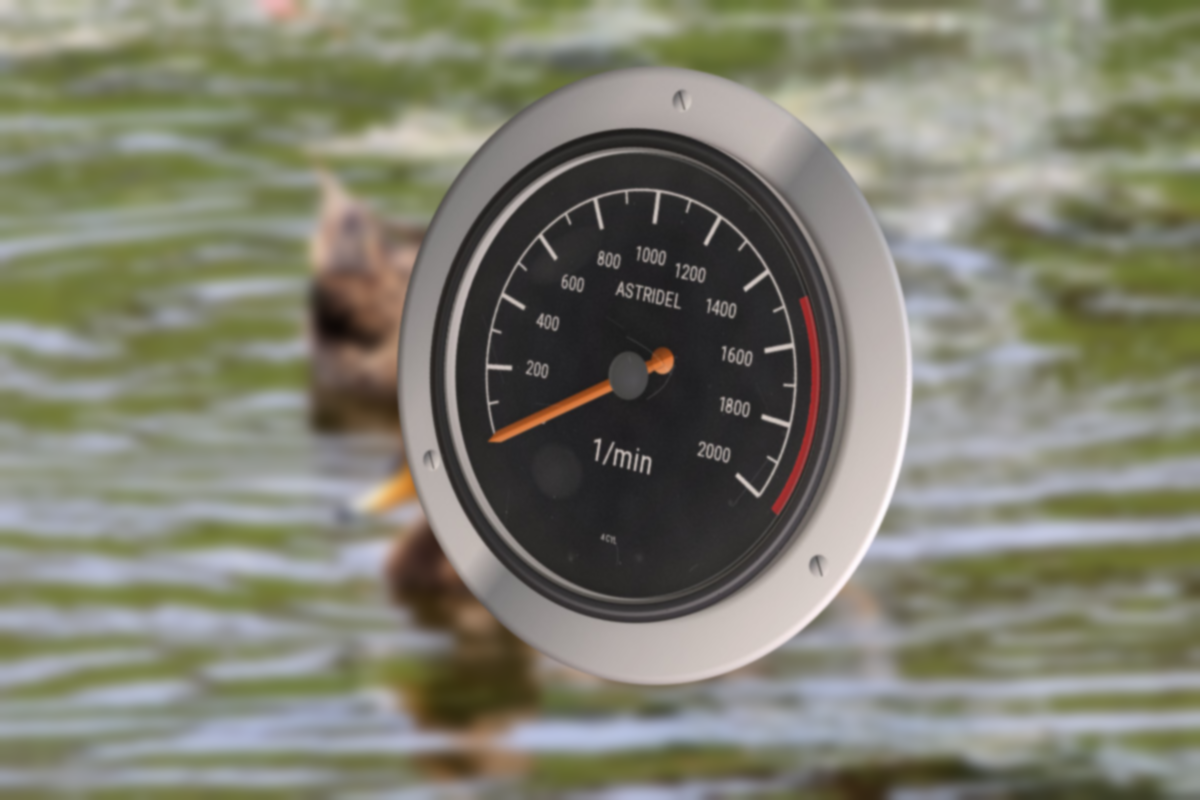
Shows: 0,rpm
